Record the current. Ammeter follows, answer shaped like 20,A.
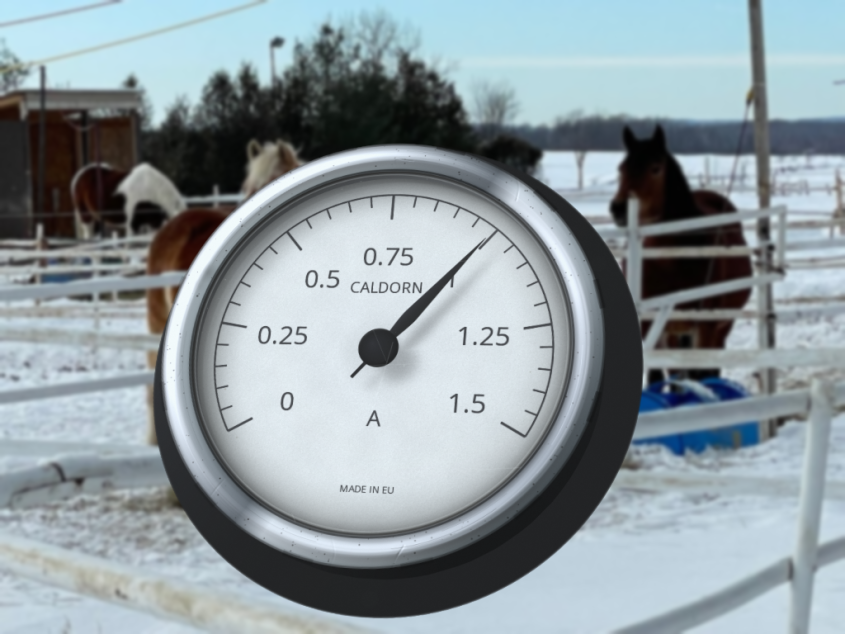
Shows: 1,A
